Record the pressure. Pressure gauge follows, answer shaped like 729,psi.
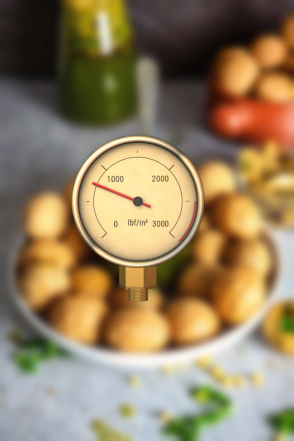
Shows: 750,psi
